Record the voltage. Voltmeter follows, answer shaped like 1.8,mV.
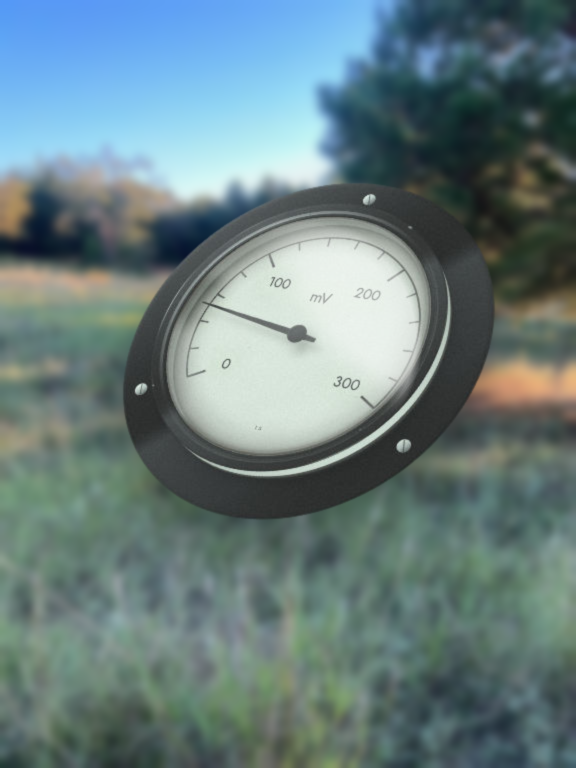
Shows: 50,mV
